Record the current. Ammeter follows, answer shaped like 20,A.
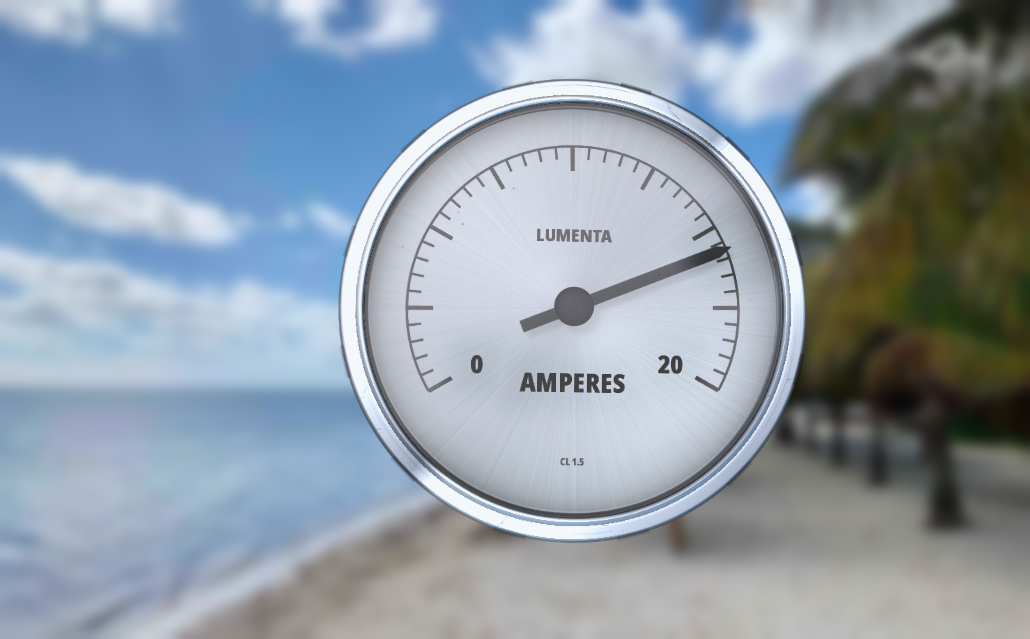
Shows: 15.75,A
